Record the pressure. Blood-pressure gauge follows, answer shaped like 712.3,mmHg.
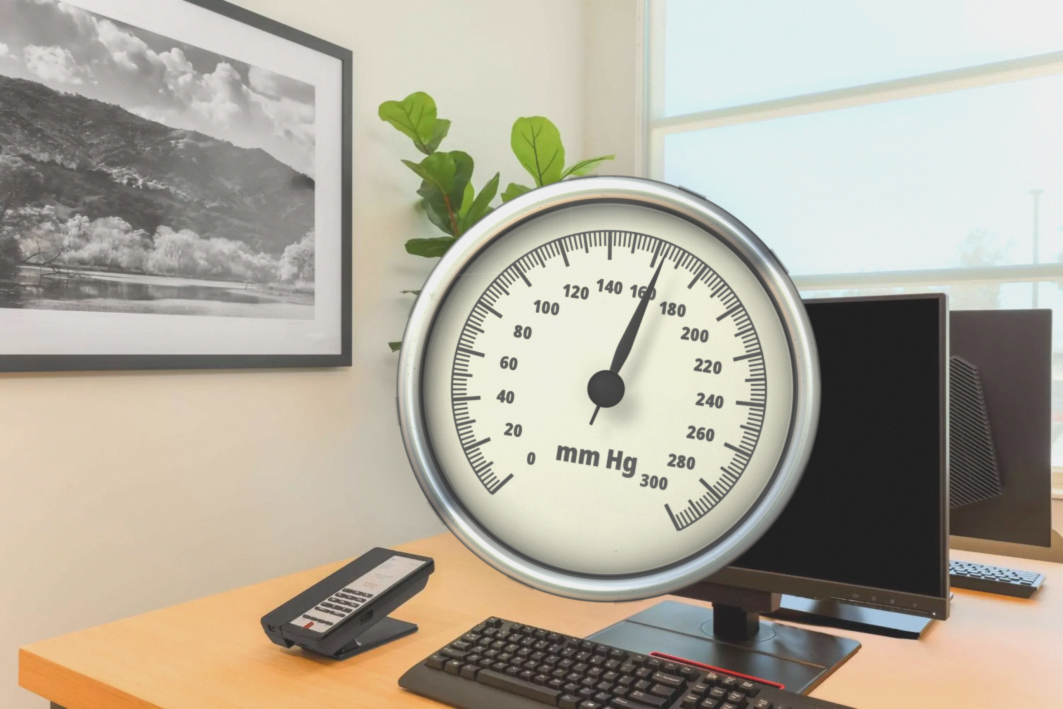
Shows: 164,mmHg
